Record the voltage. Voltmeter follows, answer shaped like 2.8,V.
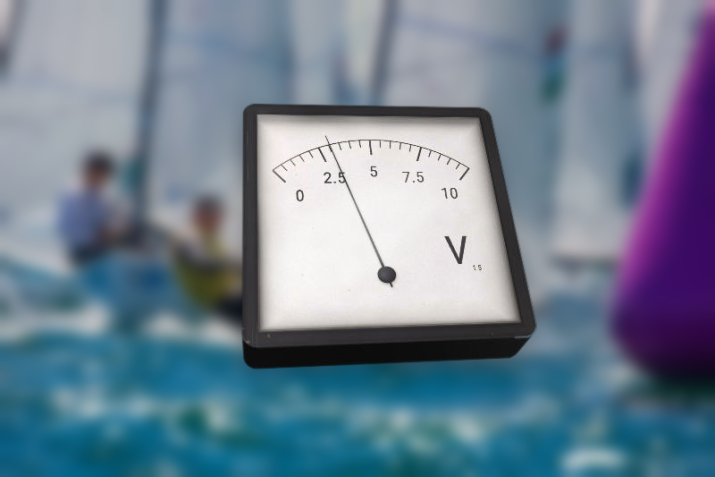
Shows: 3,V
